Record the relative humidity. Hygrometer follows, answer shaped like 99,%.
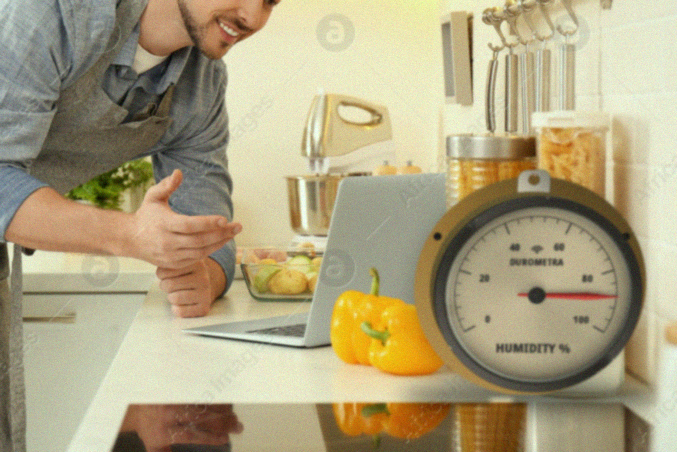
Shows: 88,%
